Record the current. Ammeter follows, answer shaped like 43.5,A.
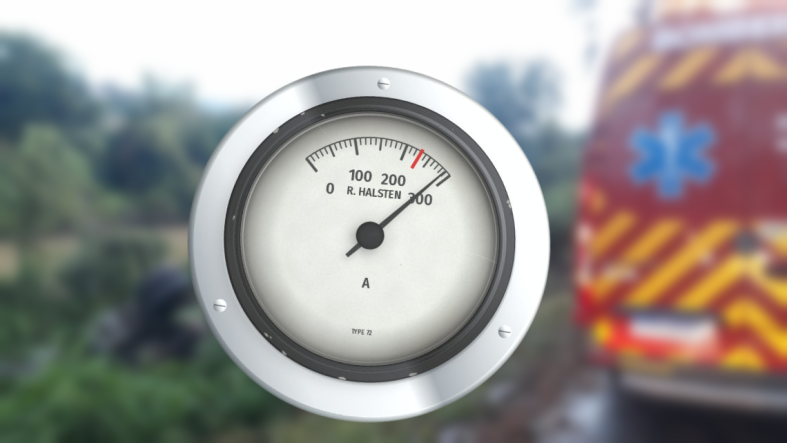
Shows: 290,A
